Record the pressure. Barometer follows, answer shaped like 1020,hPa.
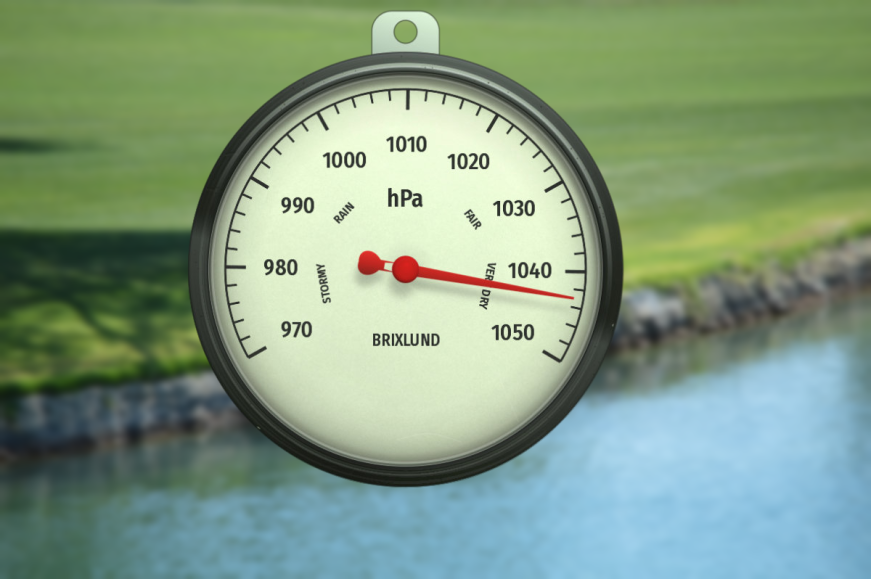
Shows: 1043,hPa
